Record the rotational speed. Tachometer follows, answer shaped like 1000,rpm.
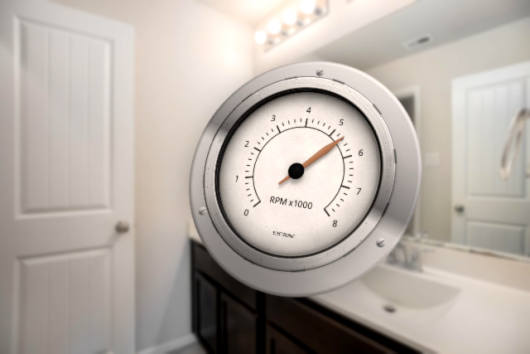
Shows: 5400,rpm
